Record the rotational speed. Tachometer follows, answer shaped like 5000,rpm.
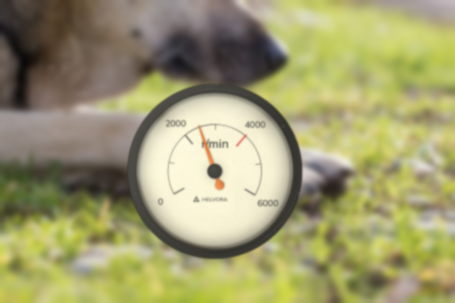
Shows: 2500,rpm
